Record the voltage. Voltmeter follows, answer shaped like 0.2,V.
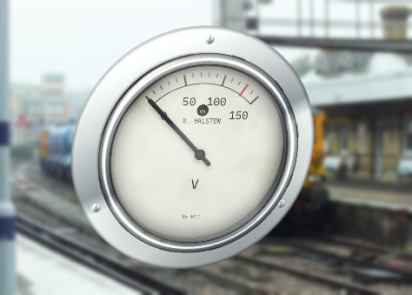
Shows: 0,V
